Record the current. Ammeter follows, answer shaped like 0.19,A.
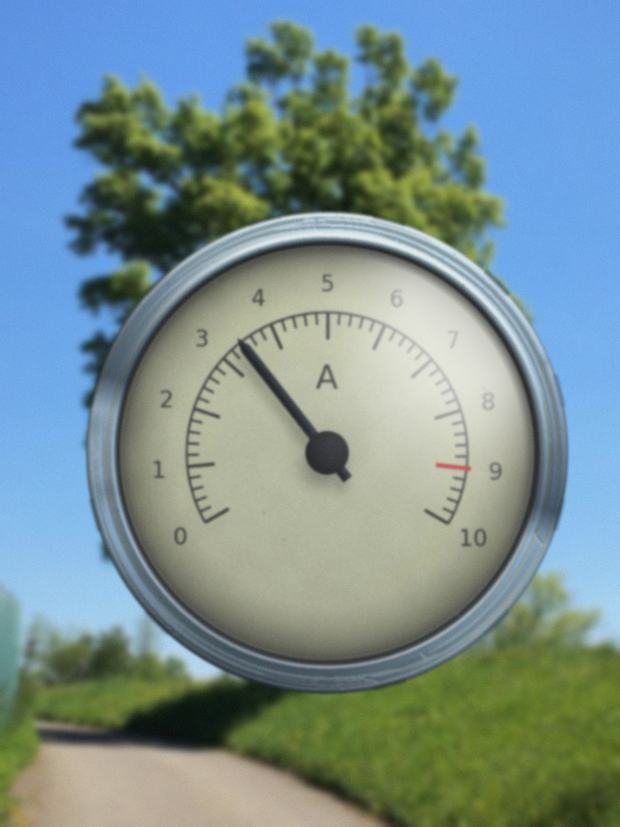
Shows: 3.4,A
